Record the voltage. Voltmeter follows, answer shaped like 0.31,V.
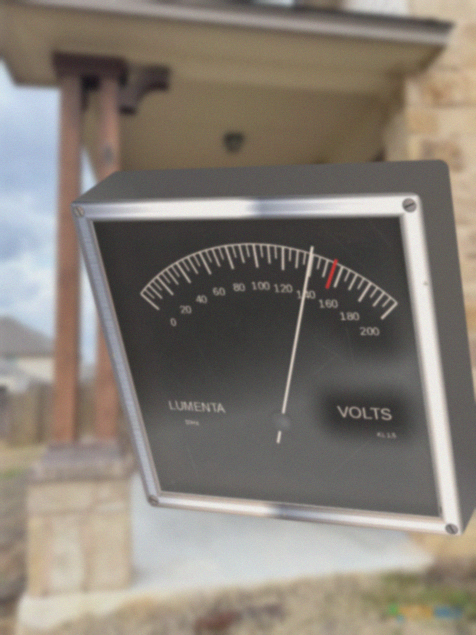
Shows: 140,V
